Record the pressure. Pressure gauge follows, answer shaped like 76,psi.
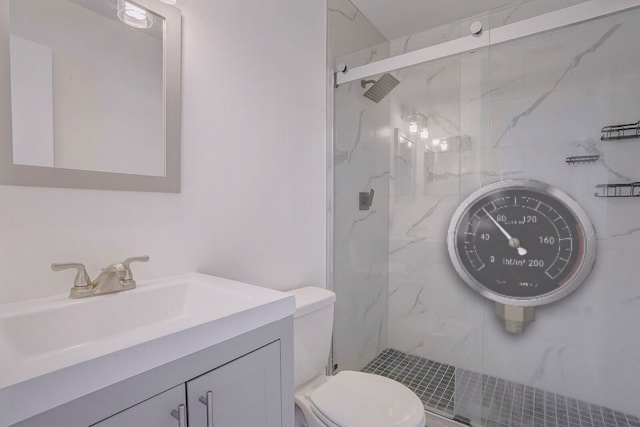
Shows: 70,psi
